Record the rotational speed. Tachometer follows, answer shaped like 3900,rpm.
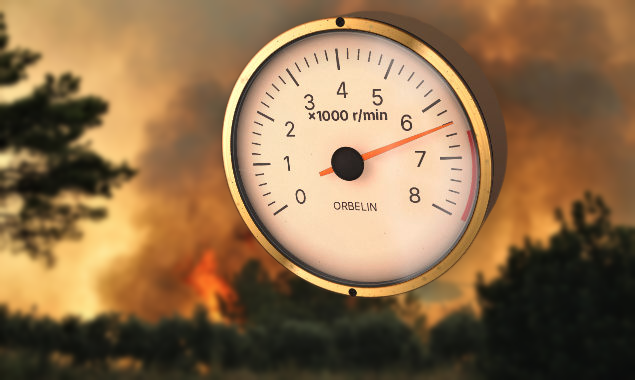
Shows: 6400,rpm
